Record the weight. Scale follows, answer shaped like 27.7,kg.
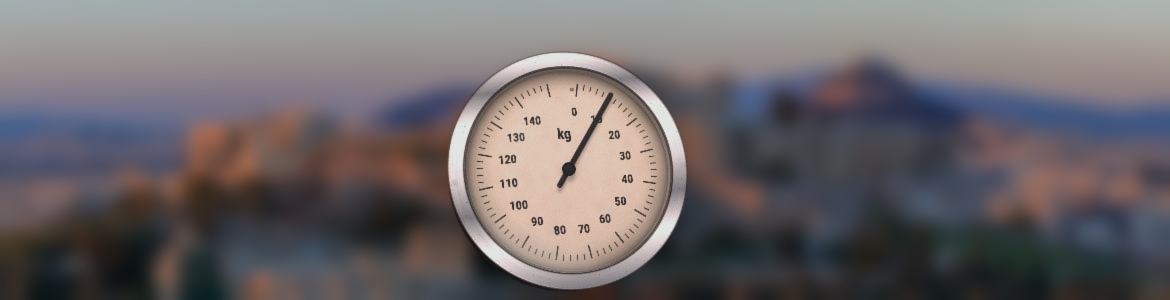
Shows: 10,kg
